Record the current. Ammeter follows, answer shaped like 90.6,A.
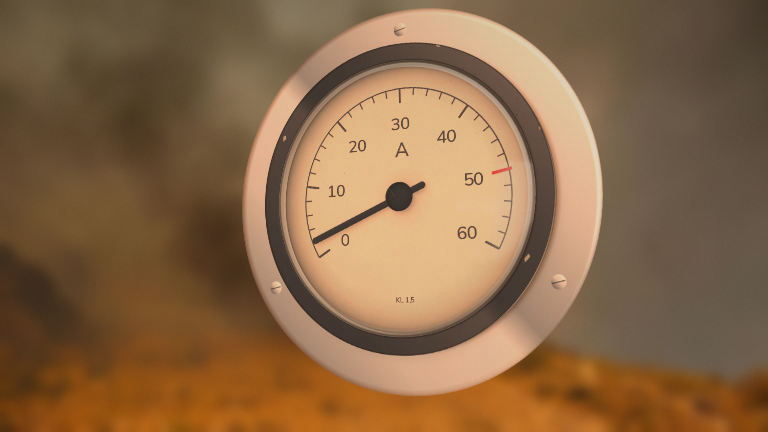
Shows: 2,A
